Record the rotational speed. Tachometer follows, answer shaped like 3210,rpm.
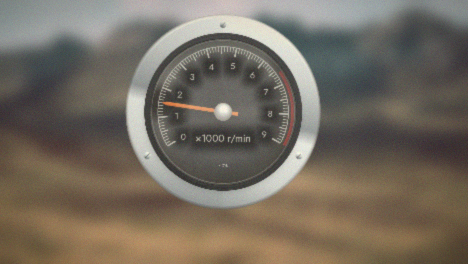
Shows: 1500,rpm
